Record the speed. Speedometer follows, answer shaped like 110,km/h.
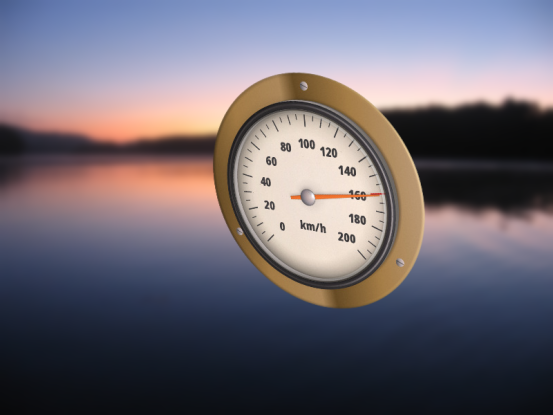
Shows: 160,km/h
